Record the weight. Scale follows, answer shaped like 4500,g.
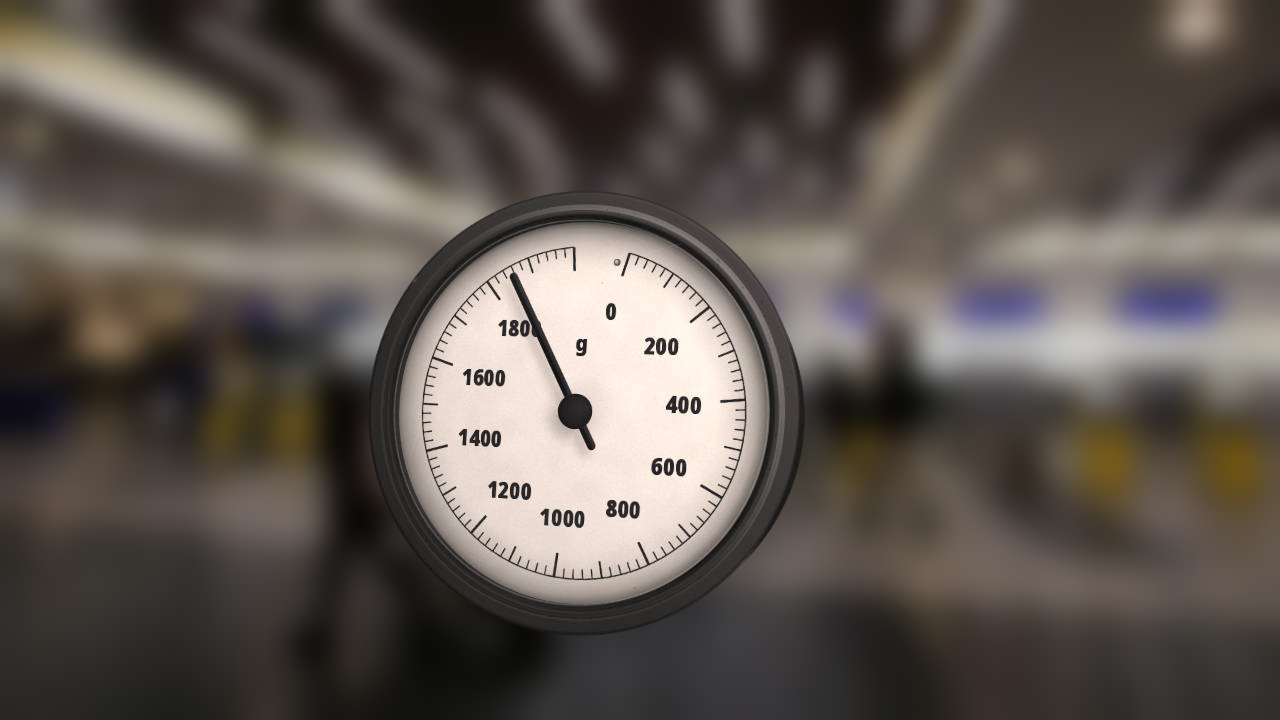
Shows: 1860,g
